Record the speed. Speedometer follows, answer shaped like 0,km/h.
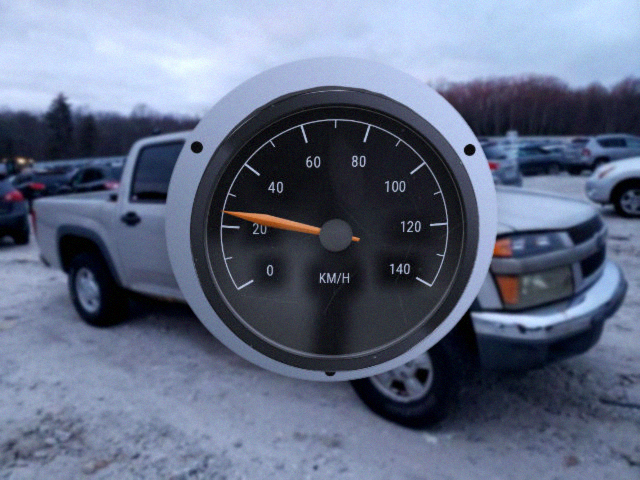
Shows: 25,km/h
